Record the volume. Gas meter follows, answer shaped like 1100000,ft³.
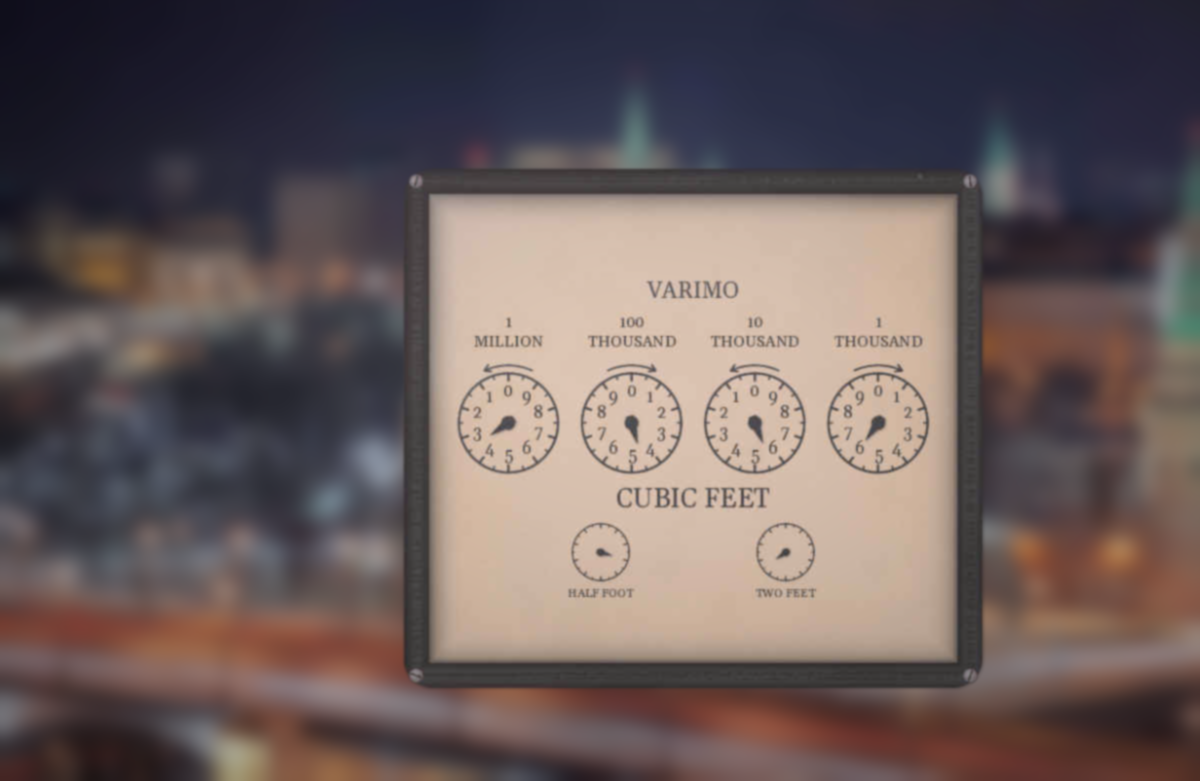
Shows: 345600,ft³
